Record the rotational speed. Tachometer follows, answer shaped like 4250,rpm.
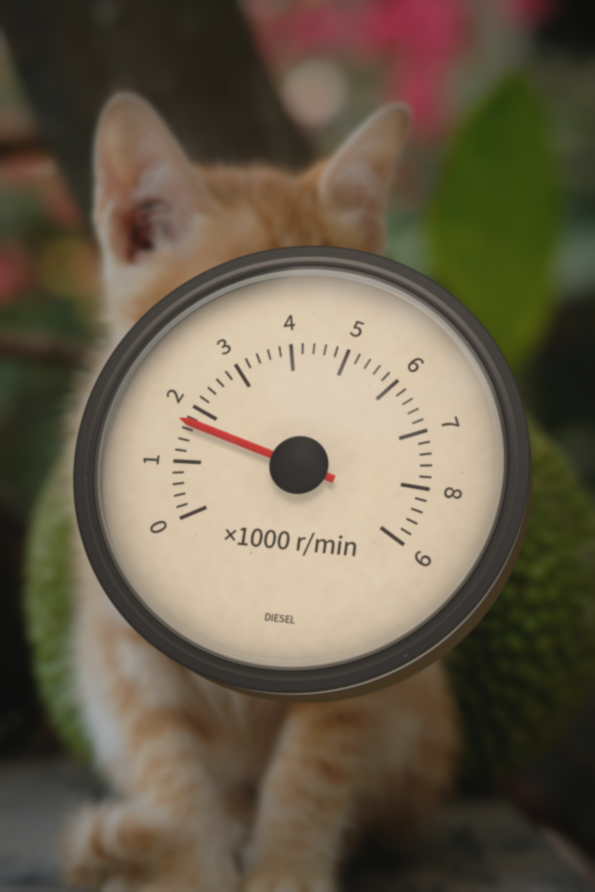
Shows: 1700,rpm
